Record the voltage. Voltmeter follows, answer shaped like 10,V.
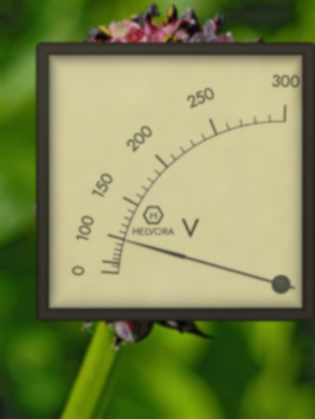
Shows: 100,V
